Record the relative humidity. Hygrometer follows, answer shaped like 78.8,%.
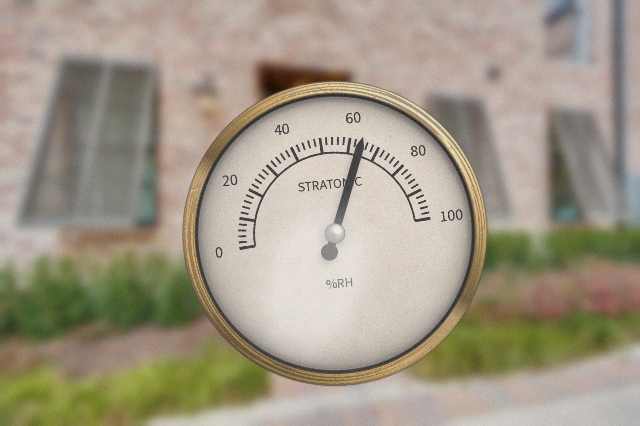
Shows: 64,%
